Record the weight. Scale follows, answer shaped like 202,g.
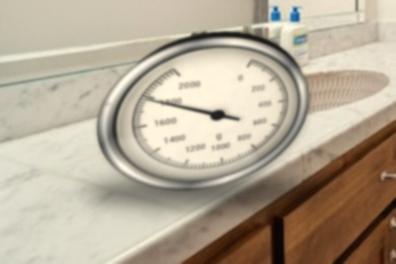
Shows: 1800,g
